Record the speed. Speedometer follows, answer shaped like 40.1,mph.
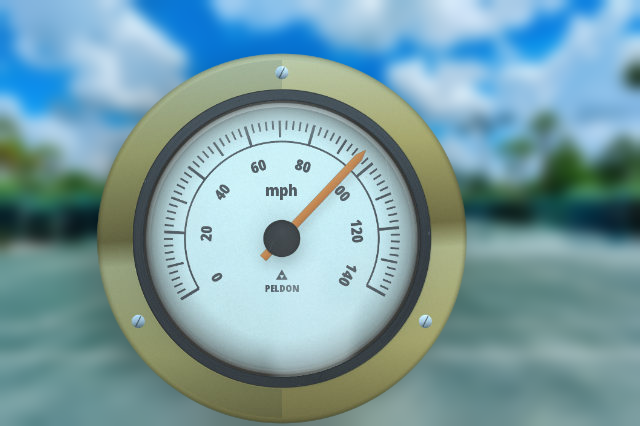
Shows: 96,mph
